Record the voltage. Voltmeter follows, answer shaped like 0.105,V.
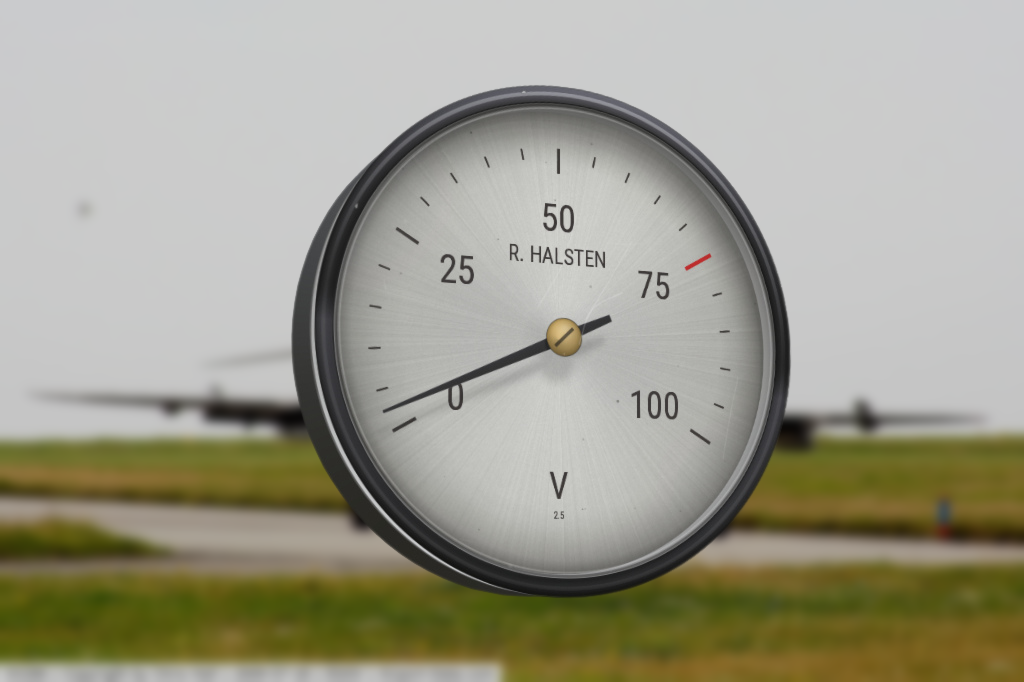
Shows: 2.5,V
